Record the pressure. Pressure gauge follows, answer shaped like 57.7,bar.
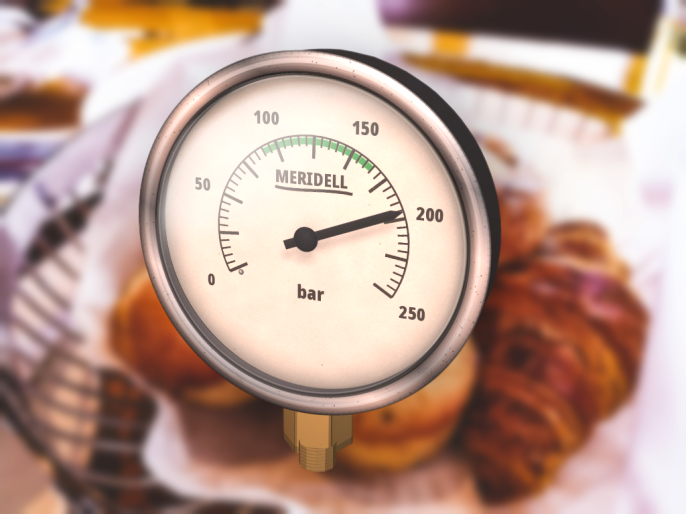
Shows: 195,bar
